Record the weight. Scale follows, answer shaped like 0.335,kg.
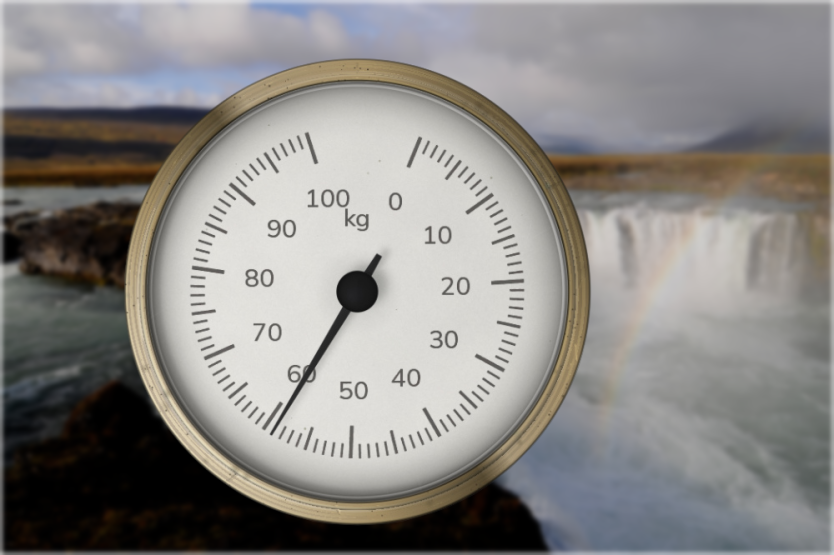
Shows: 59,kg
